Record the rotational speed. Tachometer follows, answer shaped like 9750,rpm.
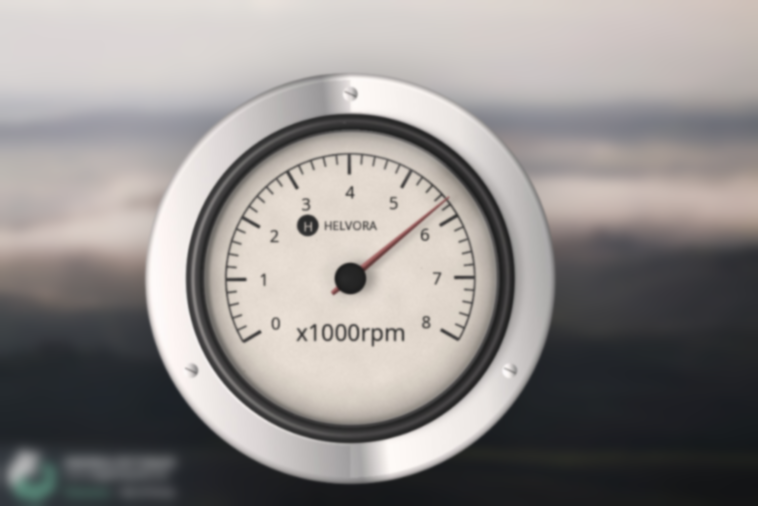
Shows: 5700,rpm
